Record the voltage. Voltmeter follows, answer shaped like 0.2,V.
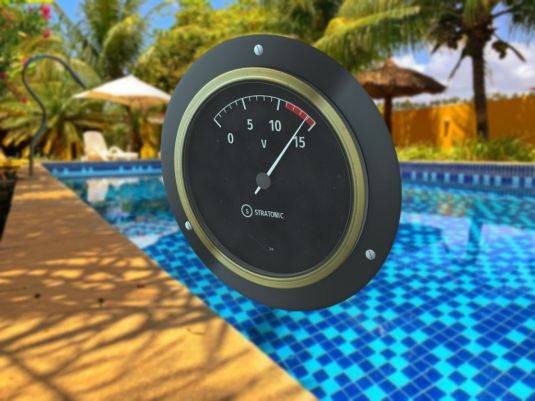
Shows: 14,V
